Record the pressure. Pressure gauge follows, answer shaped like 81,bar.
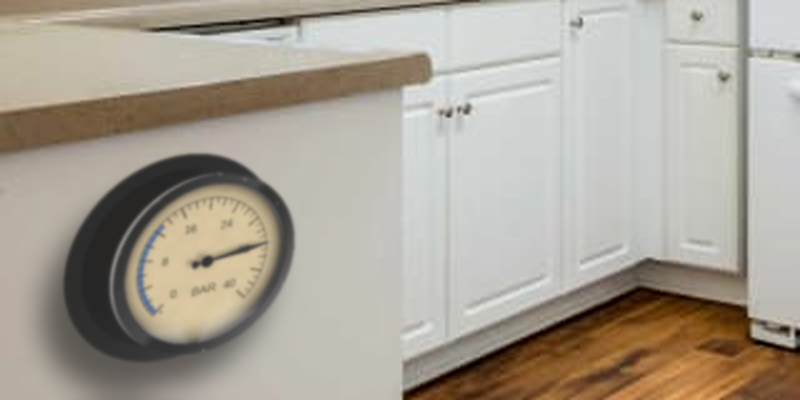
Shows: 32,bar
